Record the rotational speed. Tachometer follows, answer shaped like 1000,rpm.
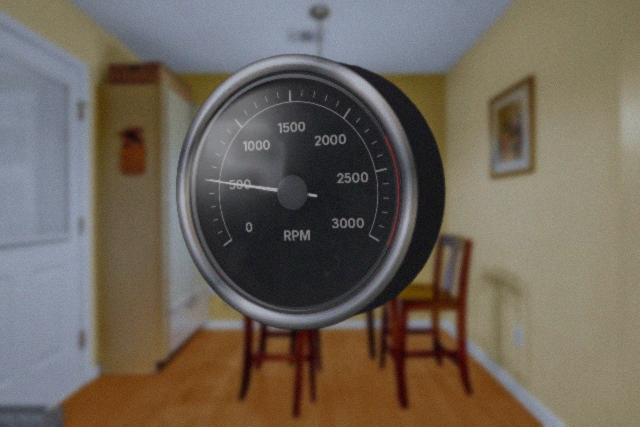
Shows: 500,rpm
